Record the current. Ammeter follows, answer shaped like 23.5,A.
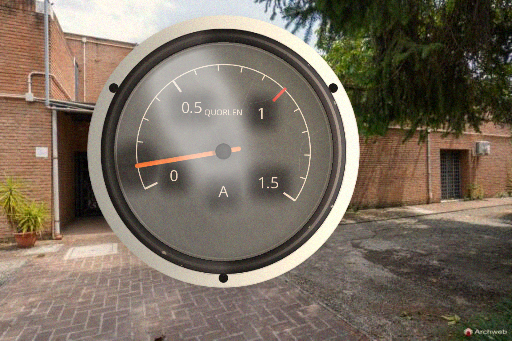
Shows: 0.1,A
